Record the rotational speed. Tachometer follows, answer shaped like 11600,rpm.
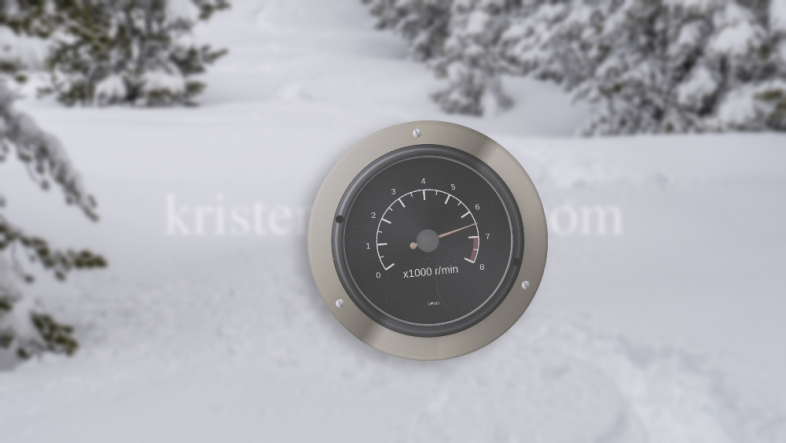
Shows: 6500,rpm
